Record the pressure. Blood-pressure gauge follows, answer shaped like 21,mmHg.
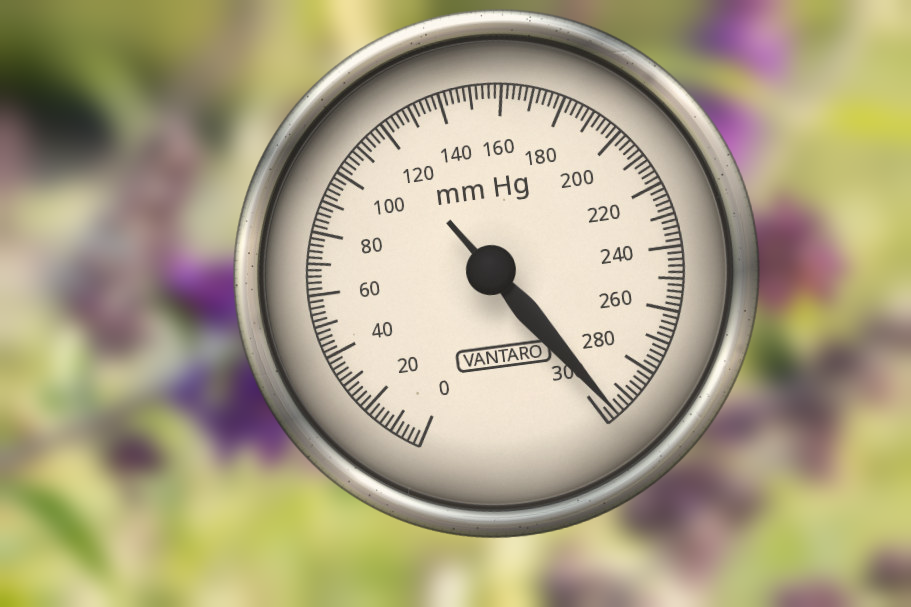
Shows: 296,mmHg
